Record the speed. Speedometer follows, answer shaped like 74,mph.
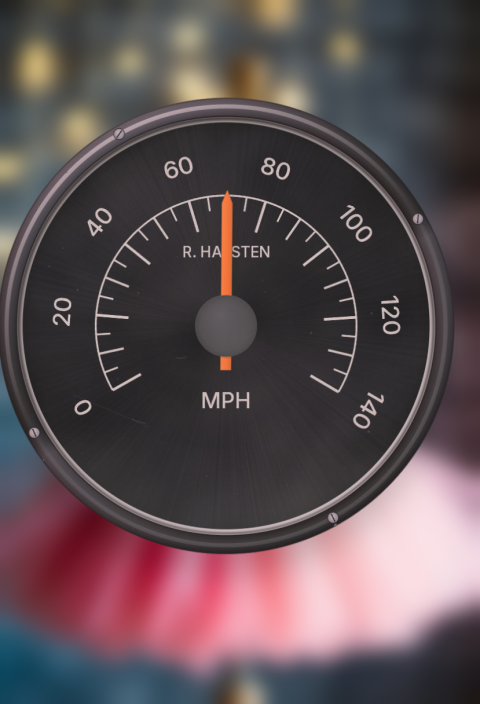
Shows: 70,mph
